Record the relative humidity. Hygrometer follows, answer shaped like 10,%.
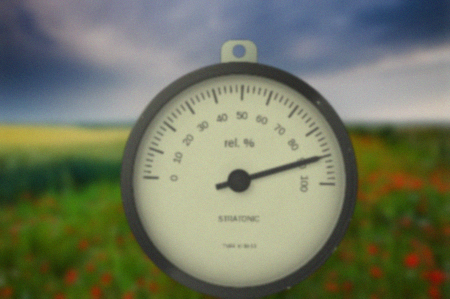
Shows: 90,%
